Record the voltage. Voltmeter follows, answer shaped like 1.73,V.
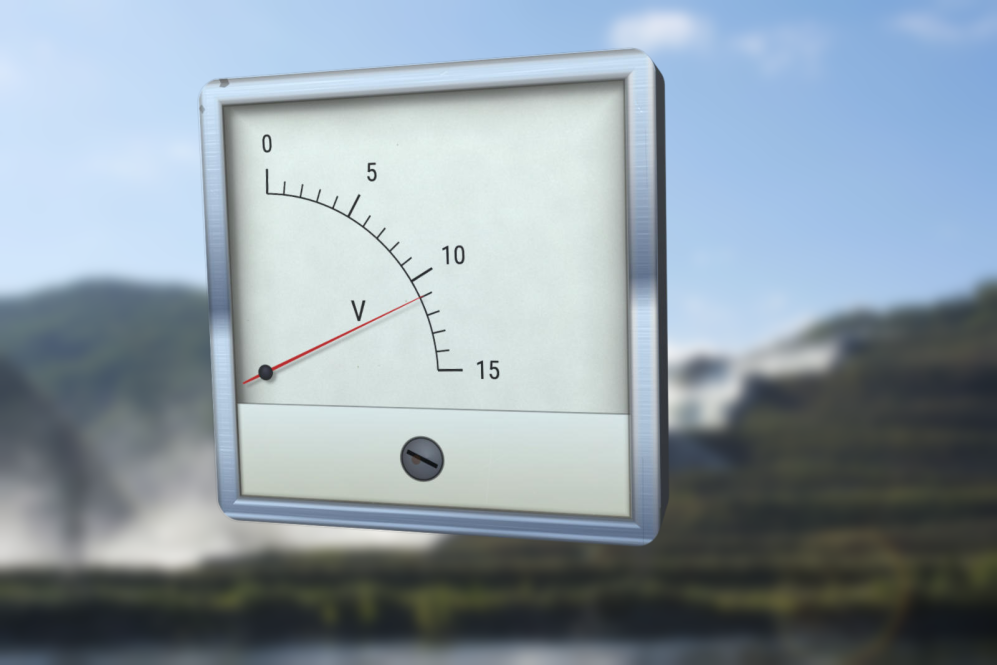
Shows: 11,V
